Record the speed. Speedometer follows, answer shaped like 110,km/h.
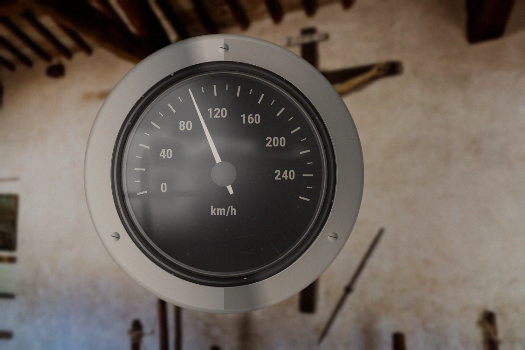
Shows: 100,km/h
